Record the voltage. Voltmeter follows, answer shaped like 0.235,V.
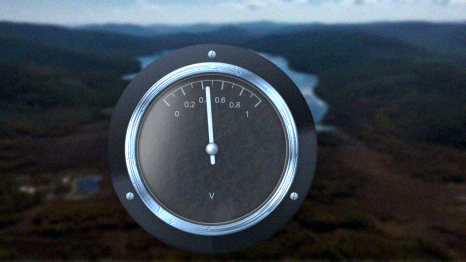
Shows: 0.45,V
